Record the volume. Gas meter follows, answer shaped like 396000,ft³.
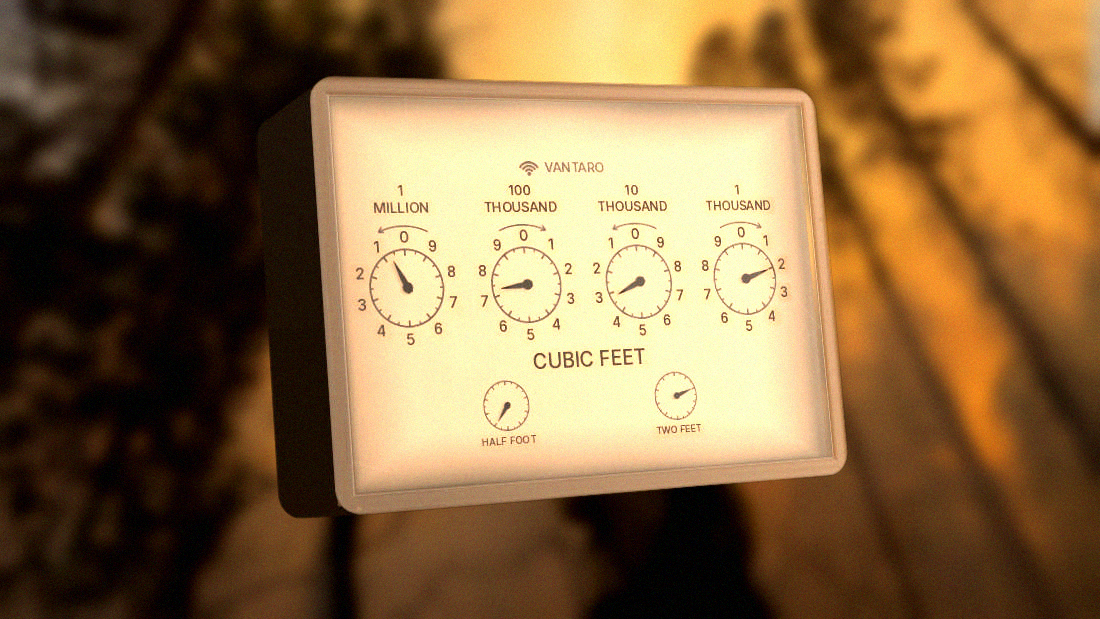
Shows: 73200,ft³
